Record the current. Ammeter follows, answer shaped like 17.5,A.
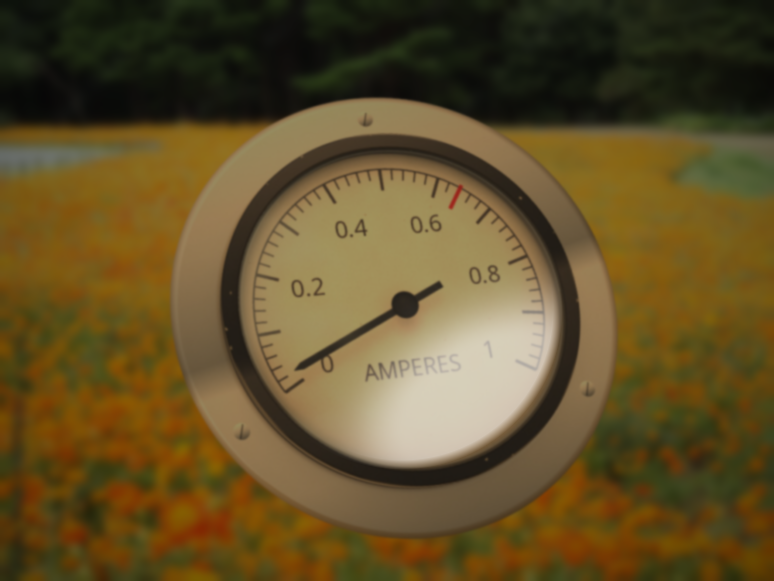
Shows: 0.02,A
